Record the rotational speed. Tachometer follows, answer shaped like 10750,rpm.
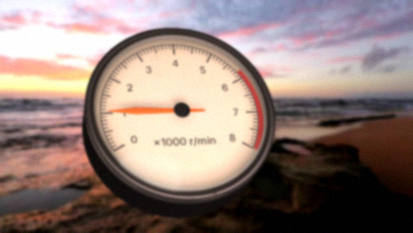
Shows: 1000,rpm
